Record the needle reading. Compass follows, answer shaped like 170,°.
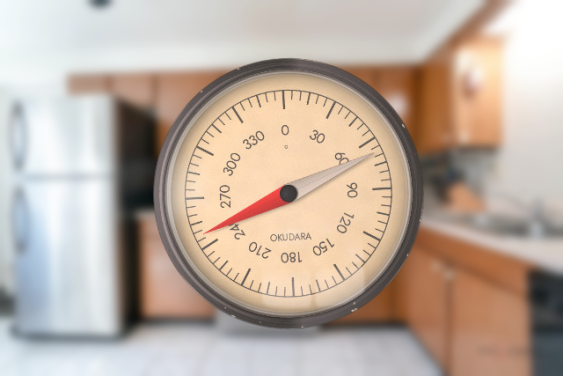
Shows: 247.5,°
